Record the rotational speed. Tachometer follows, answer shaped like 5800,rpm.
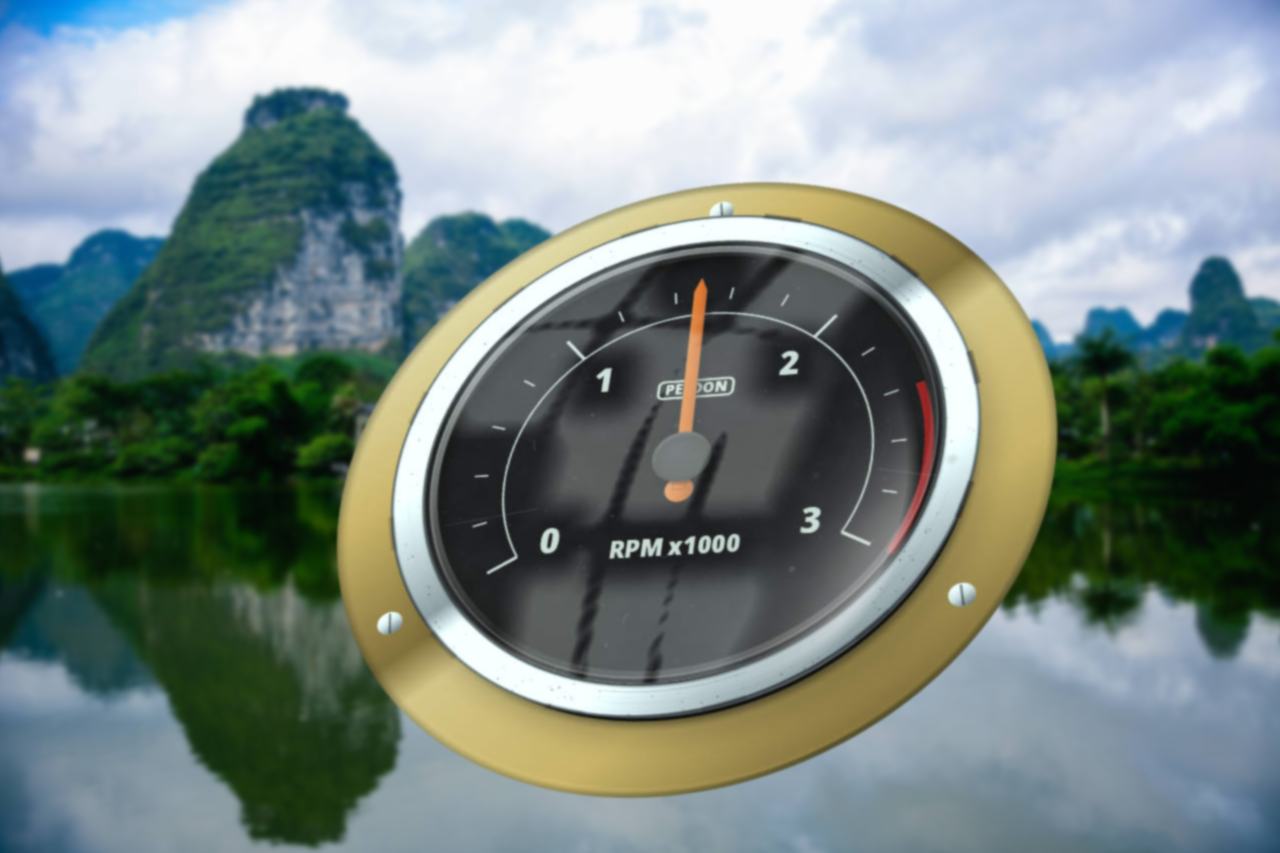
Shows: 1500,rpm
